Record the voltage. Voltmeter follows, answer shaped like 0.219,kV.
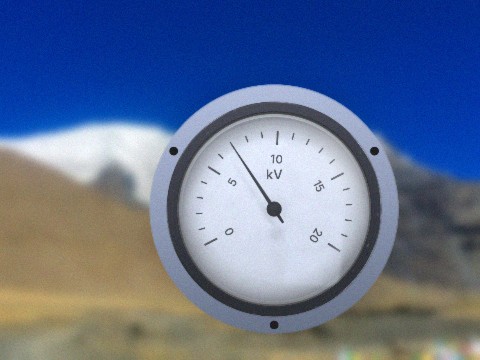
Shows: 7,kV
